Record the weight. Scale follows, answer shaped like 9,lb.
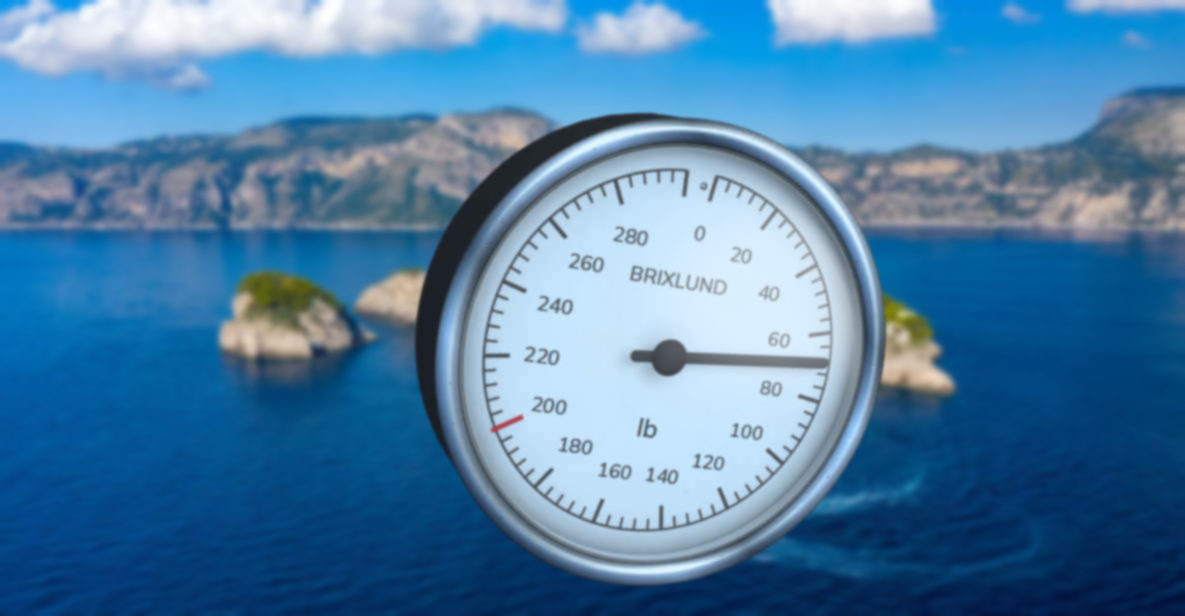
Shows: 68,lb
